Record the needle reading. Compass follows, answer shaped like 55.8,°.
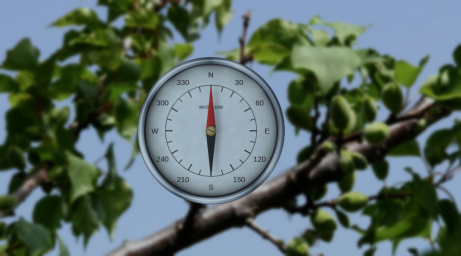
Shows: 0,°
